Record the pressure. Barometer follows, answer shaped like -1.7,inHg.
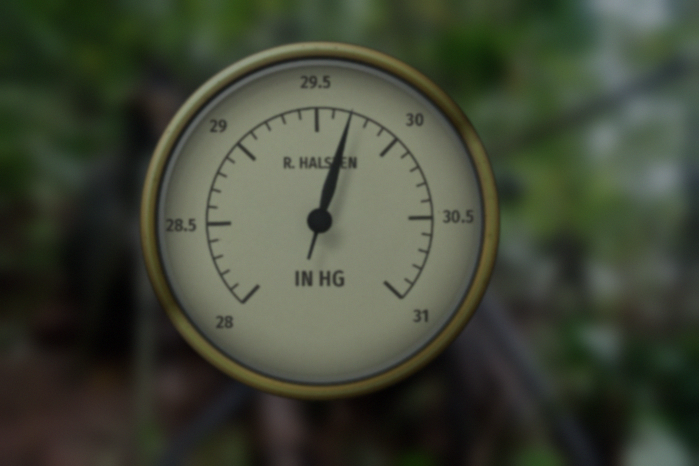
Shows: 29.7,inHg
